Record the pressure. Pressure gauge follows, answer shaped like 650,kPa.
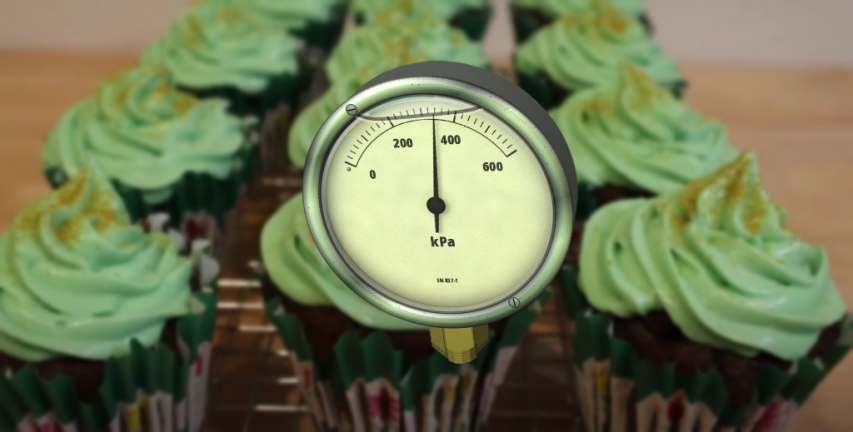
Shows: 340,kPa
